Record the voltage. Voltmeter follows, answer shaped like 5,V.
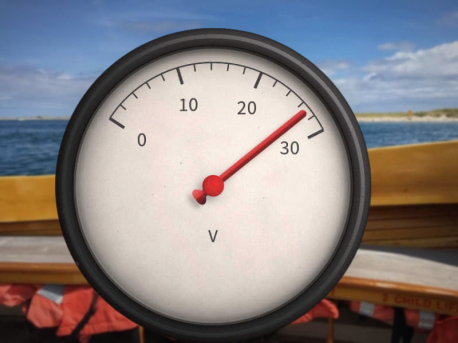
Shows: 27,V
